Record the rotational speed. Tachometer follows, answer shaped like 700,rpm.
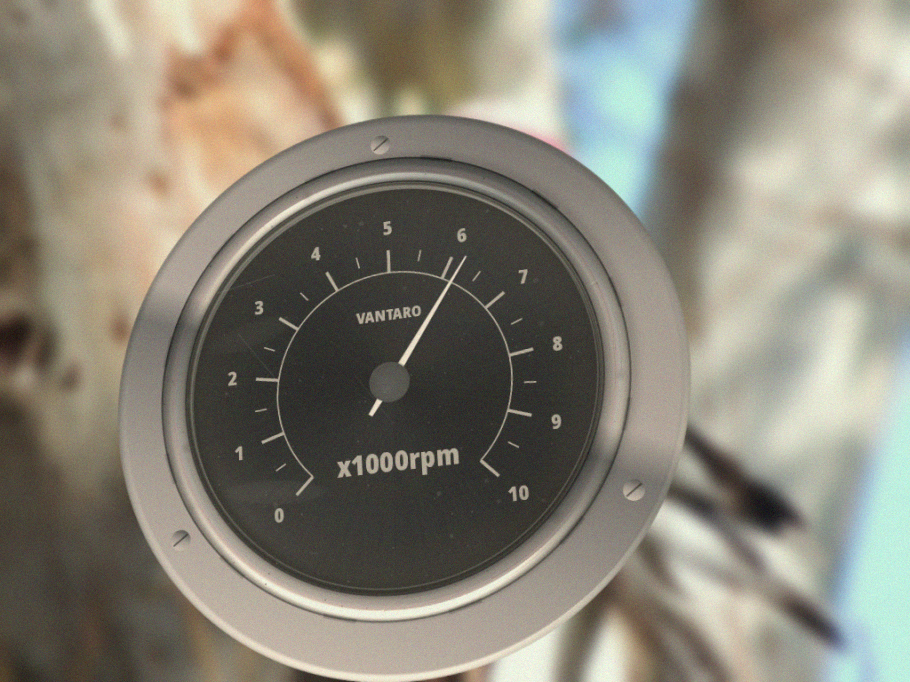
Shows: 6250,rpm
